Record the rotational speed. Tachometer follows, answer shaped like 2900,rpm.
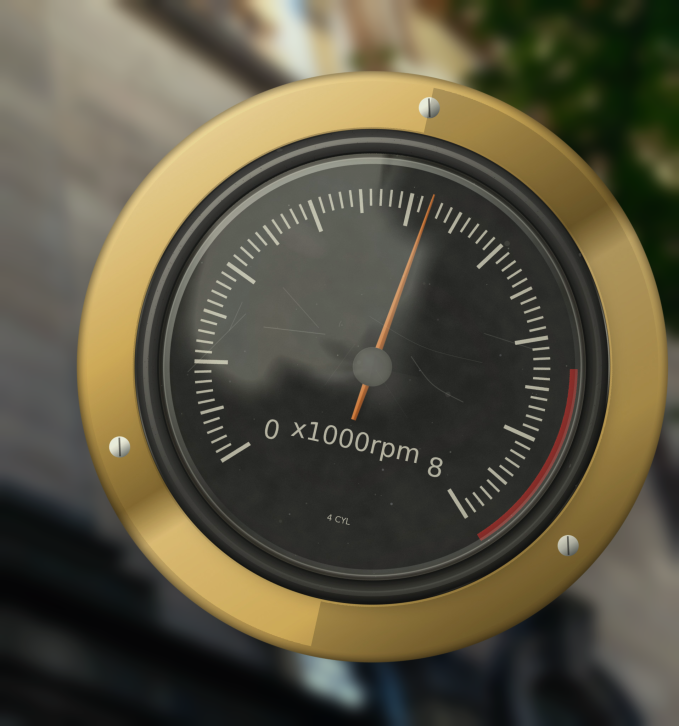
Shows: 4200,rpm
